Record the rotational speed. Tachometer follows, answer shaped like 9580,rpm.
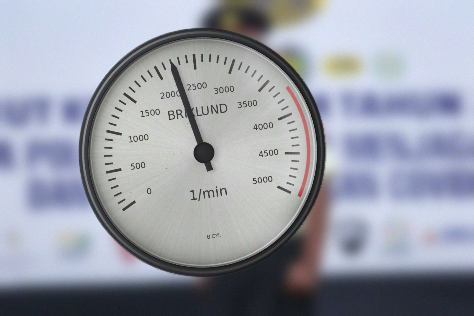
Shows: 2200,rpm
